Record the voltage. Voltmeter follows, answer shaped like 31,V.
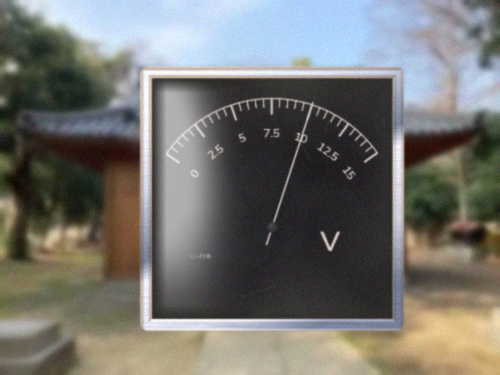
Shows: 10,V
